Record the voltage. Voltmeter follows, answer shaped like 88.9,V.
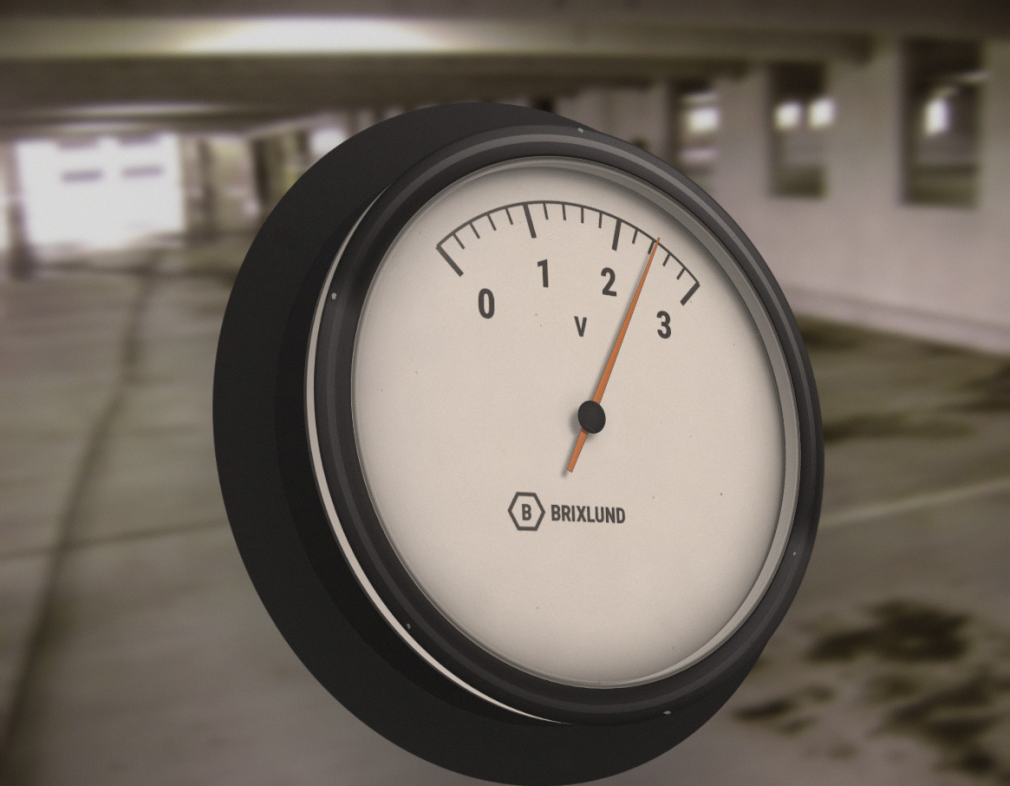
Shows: 2.4,V
